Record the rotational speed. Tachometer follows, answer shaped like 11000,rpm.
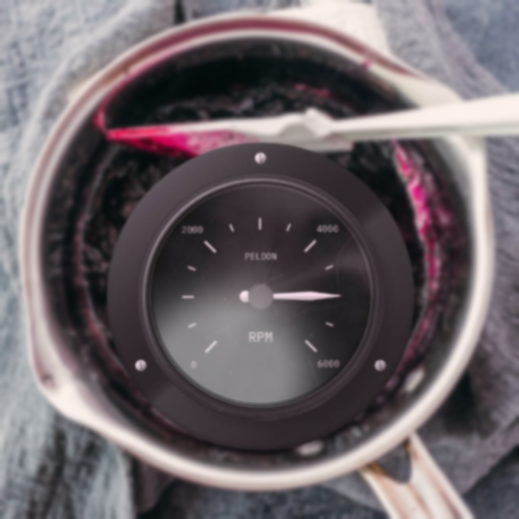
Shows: 5000,rpm
